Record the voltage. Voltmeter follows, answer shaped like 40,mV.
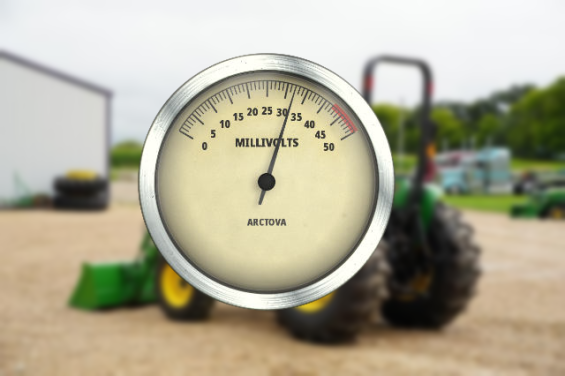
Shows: 32,mV
